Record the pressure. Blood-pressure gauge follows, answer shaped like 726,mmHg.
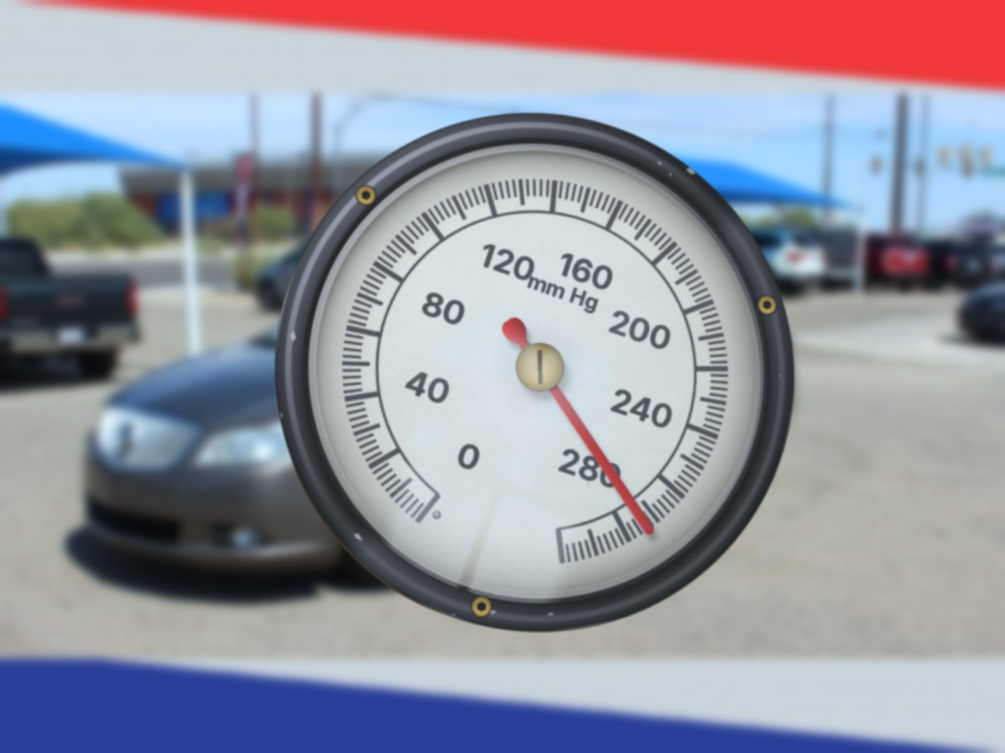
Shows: 274,mmHg
